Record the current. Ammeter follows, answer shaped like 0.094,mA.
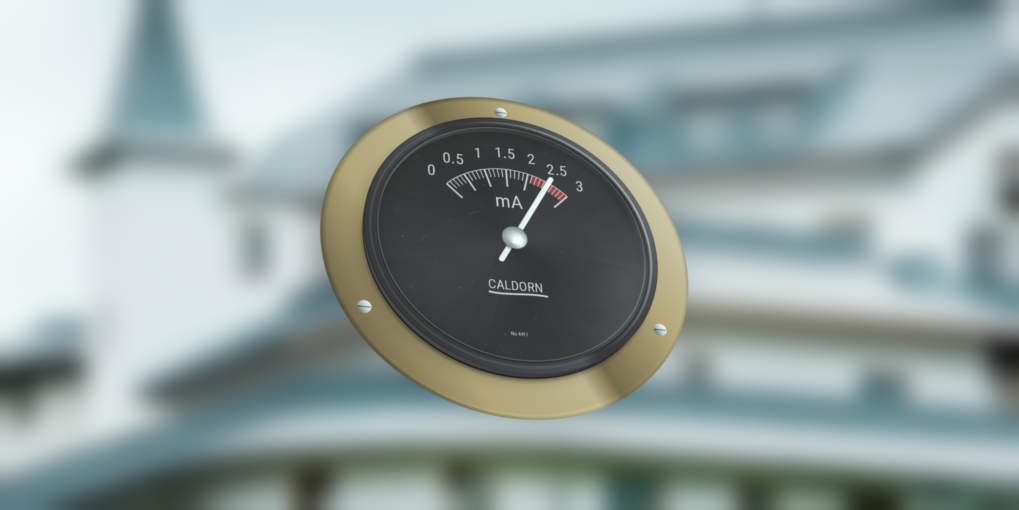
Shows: 2.5,mA
